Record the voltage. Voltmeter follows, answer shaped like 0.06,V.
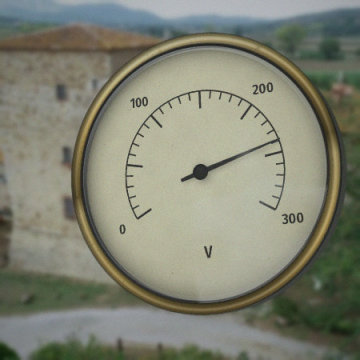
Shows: 240,V
